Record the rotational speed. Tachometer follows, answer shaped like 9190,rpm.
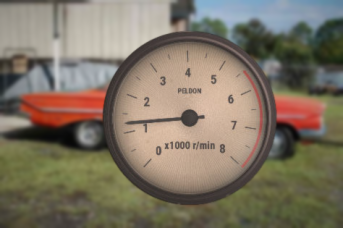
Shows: 1250,rpm
